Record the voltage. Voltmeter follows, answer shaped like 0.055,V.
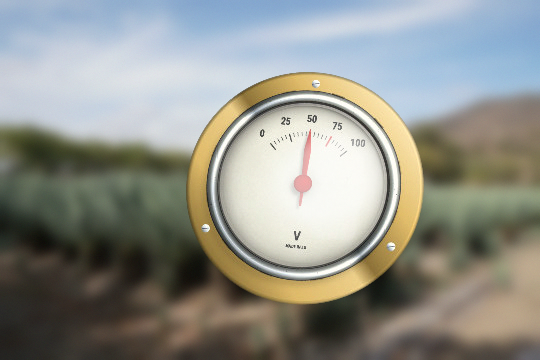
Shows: 50,V
